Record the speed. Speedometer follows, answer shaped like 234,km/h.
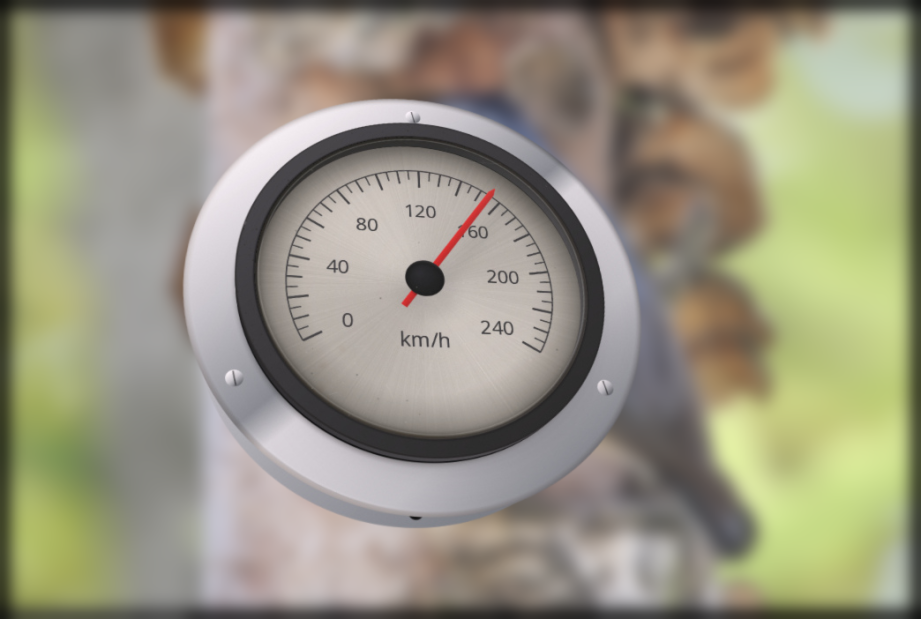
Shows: 155,km/h
